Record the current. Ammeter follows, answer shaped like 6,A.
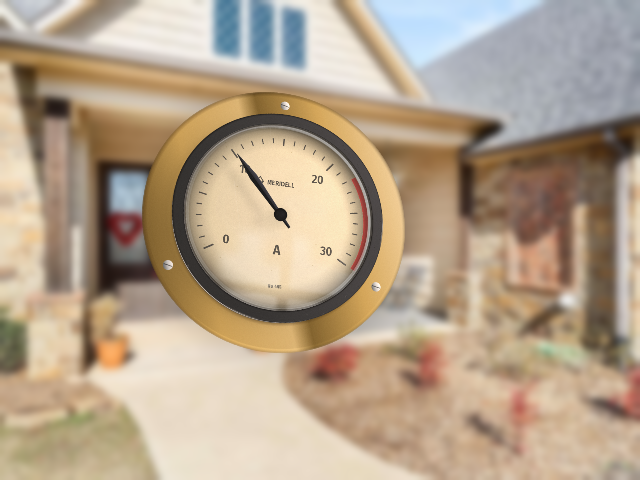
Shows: 10,A
